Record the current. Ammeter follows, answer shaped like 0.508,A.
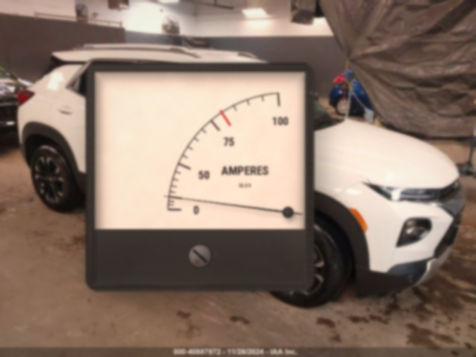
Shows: 25,A
